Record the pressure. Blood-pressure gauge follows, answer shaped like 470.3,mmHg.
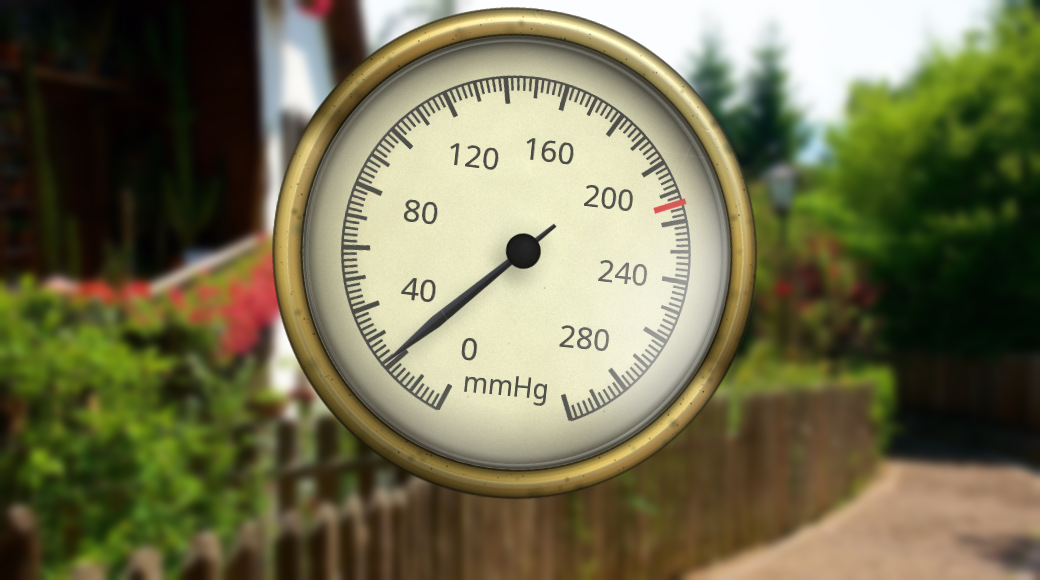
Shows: 22,mmHg
